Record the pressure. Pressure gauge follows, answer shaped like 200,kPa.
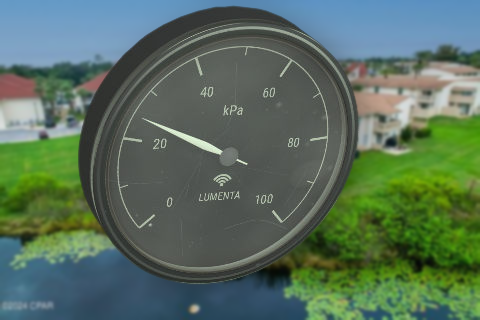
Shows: 25,kPa
